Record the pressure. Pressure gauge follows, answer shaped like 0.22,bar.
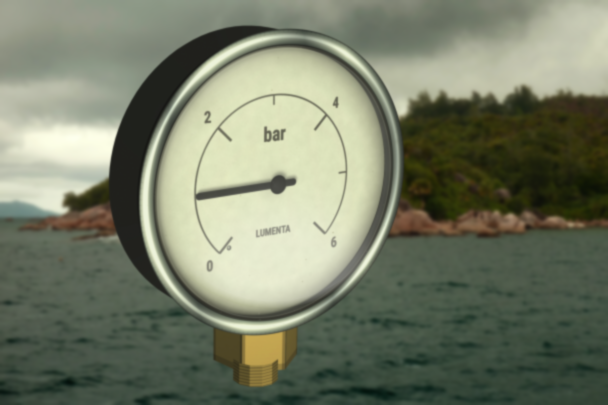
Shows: 1,bar
